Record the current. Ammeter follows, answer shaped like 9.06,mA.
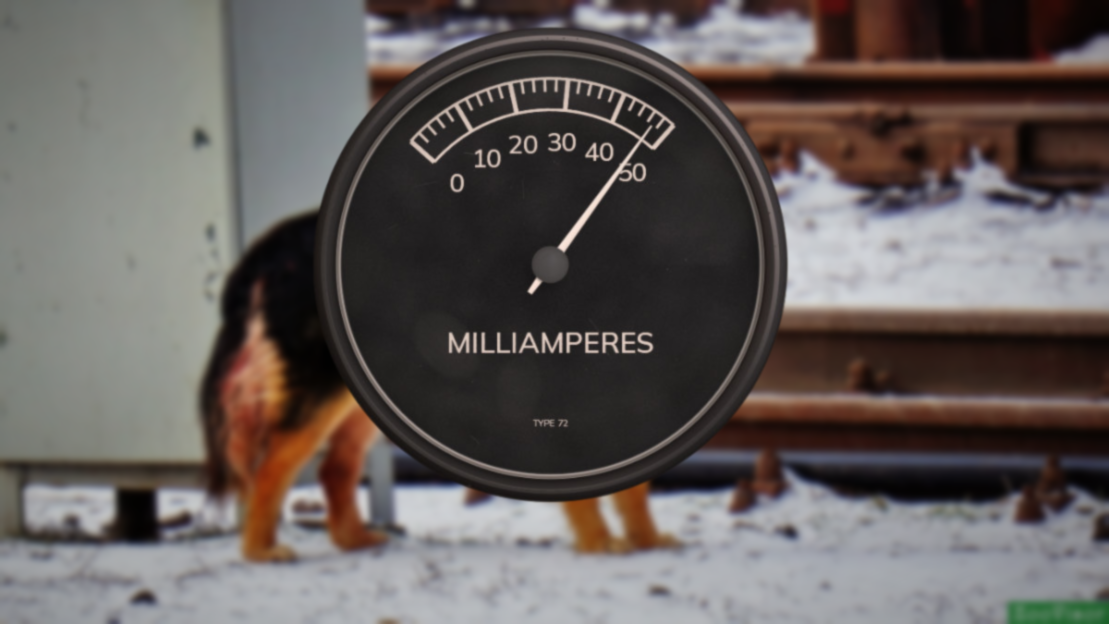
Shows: 47,mA
